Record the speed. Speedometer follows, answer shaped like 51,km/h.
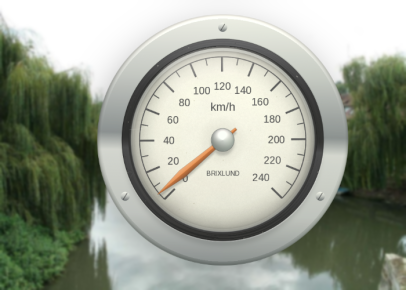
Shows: 5,km/h
